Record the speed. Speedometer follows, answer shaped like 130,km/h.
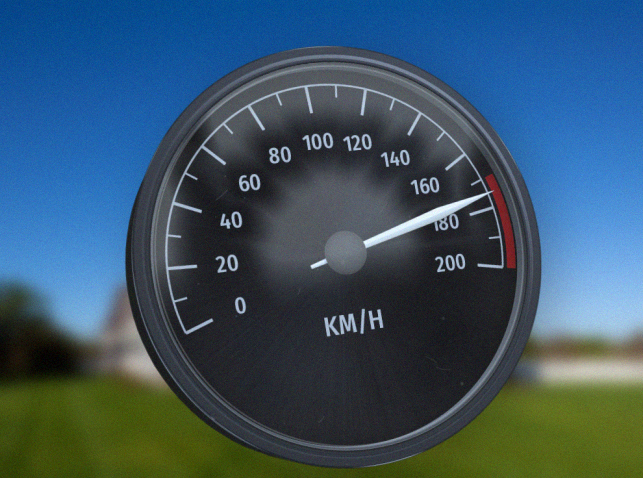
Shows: 175,km/h
